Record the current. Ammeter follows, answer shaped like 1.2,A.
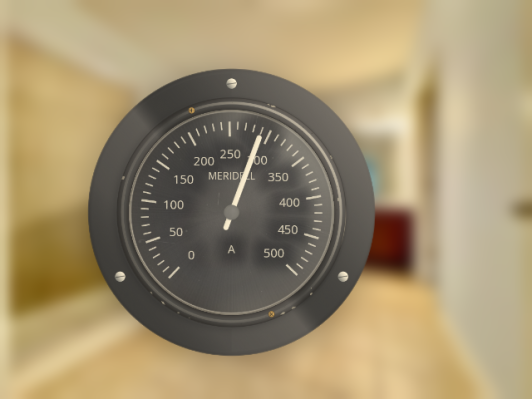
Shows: 290,A
